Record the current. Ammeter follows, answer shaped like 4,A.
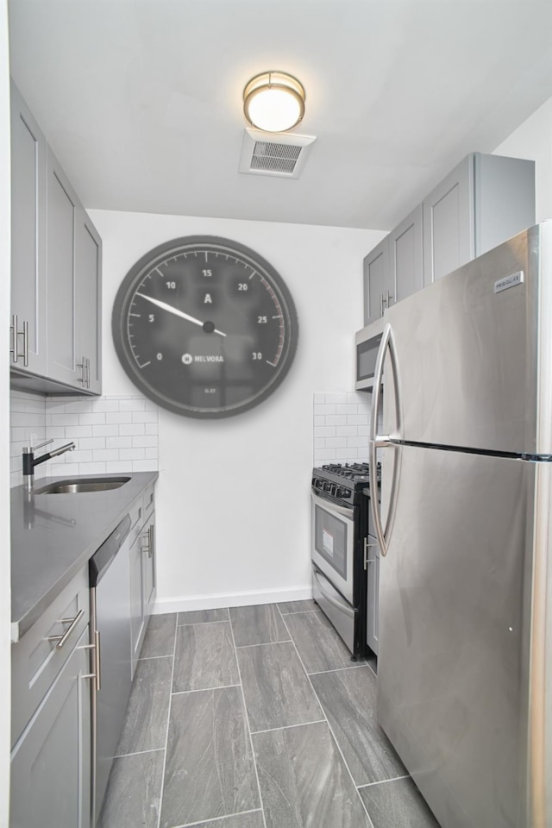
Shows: 7,A
